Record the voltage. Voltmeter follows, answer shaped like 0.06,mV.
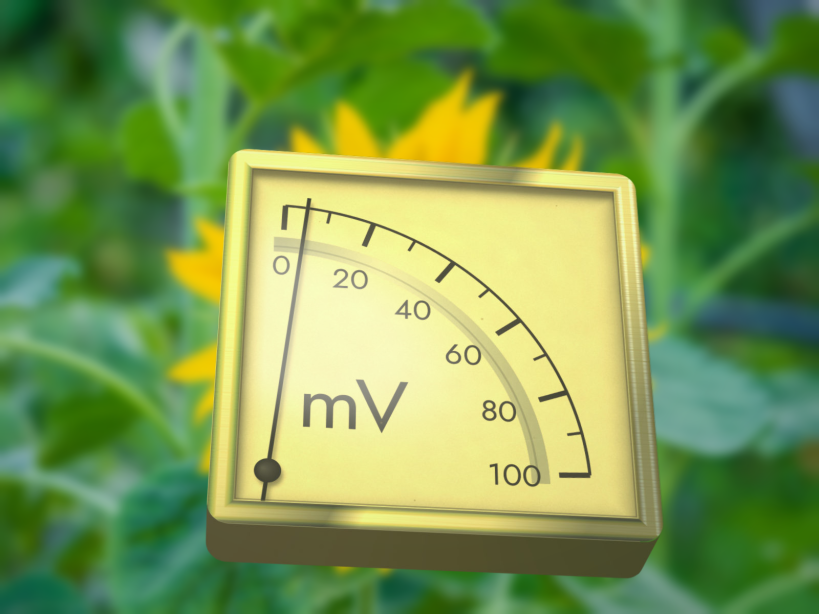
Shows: 5,mV
